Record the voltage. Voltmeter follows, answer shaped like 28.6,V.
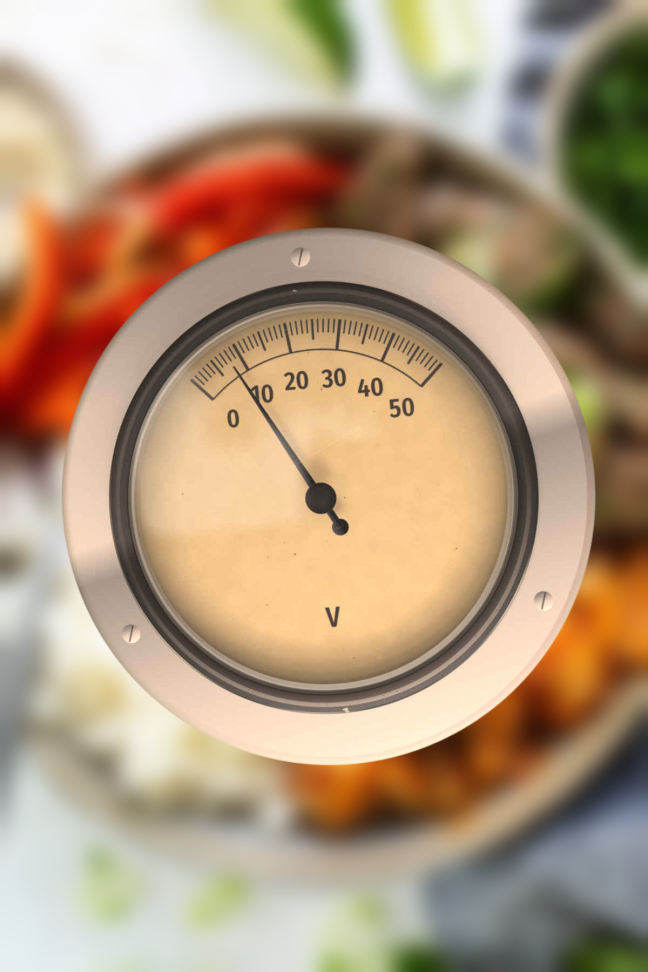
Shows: 8,V
